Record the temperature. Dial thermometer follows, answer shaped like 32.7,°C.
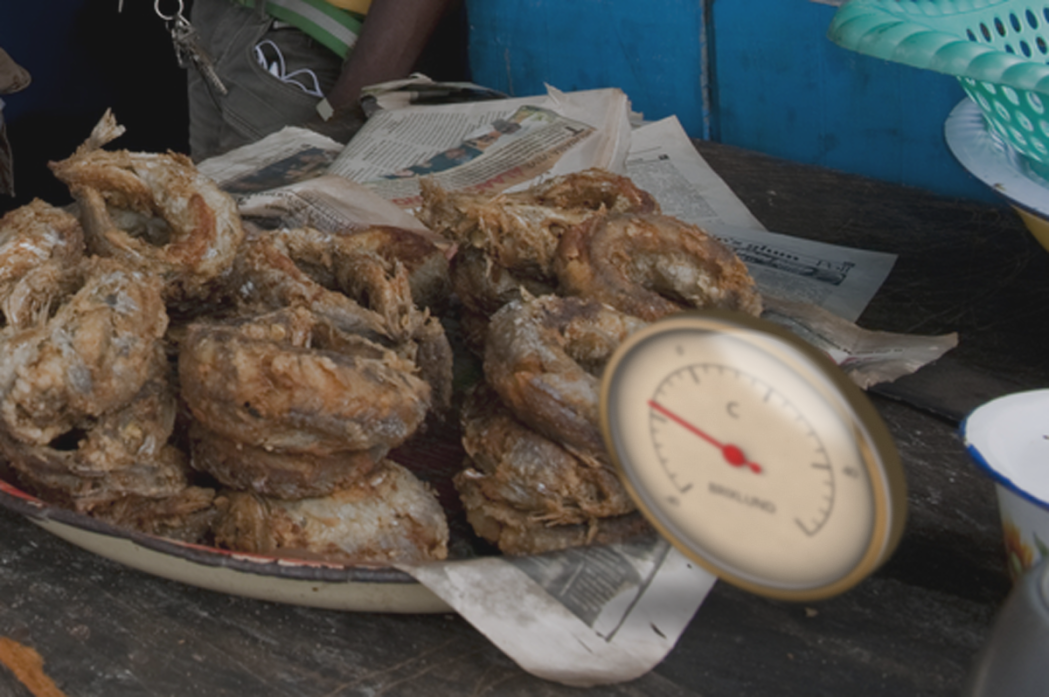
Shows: -16,°C
